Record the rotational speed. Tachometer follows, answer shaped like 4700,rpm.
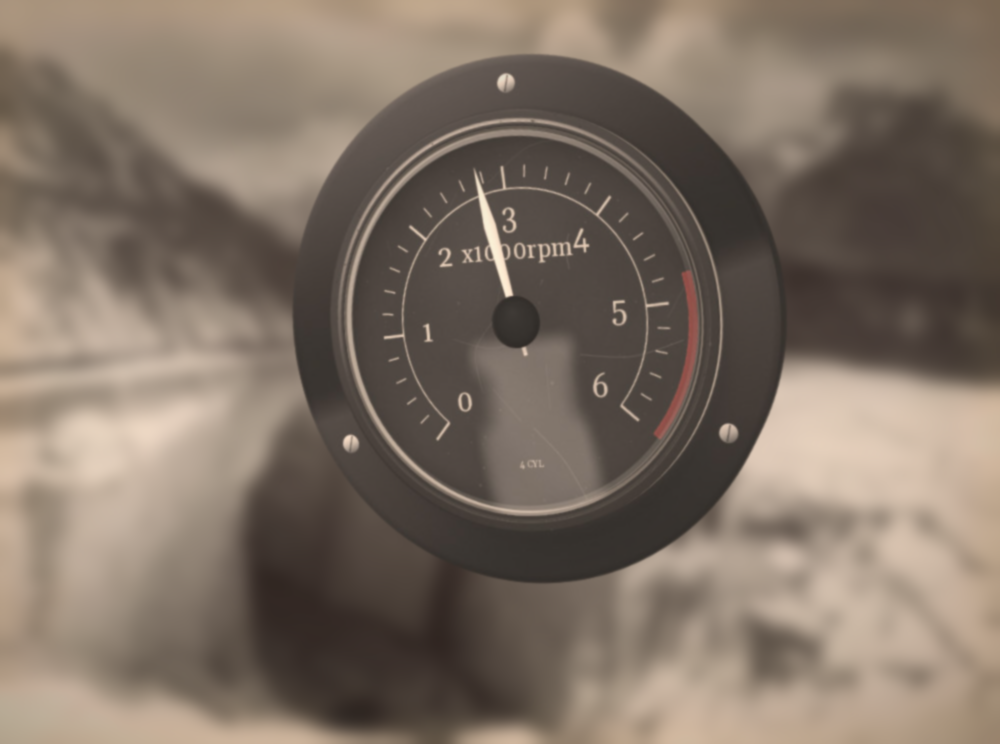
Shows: 2800,rpm
